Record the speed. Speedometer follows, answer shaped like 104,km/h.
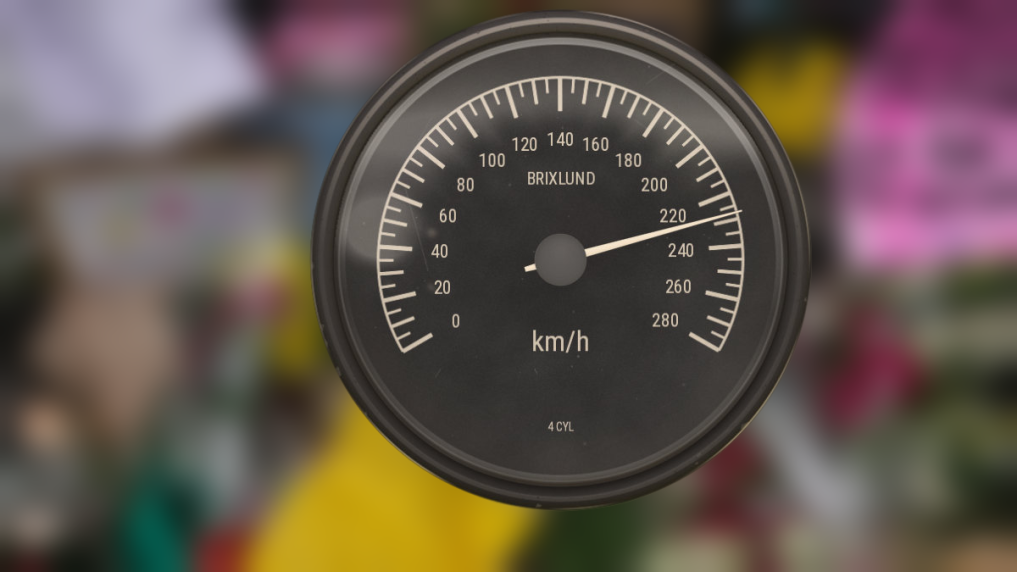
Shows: 227.5,km/h
